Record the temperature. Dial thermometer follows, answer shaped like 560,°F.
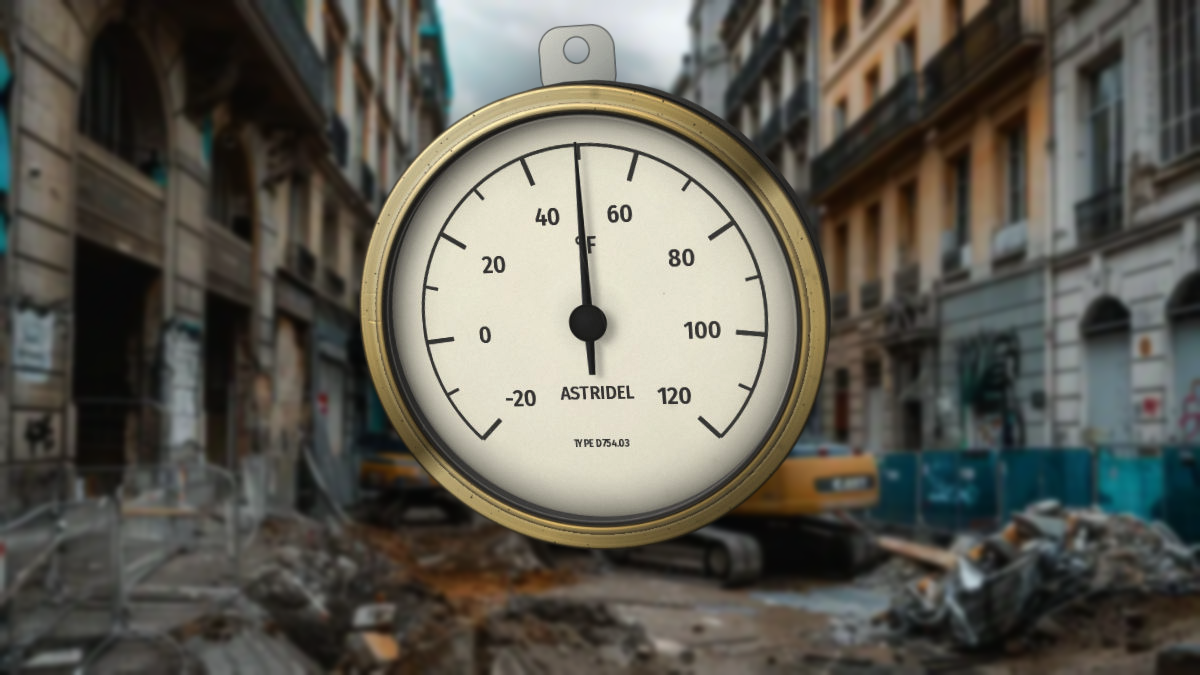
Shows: 50,°F
